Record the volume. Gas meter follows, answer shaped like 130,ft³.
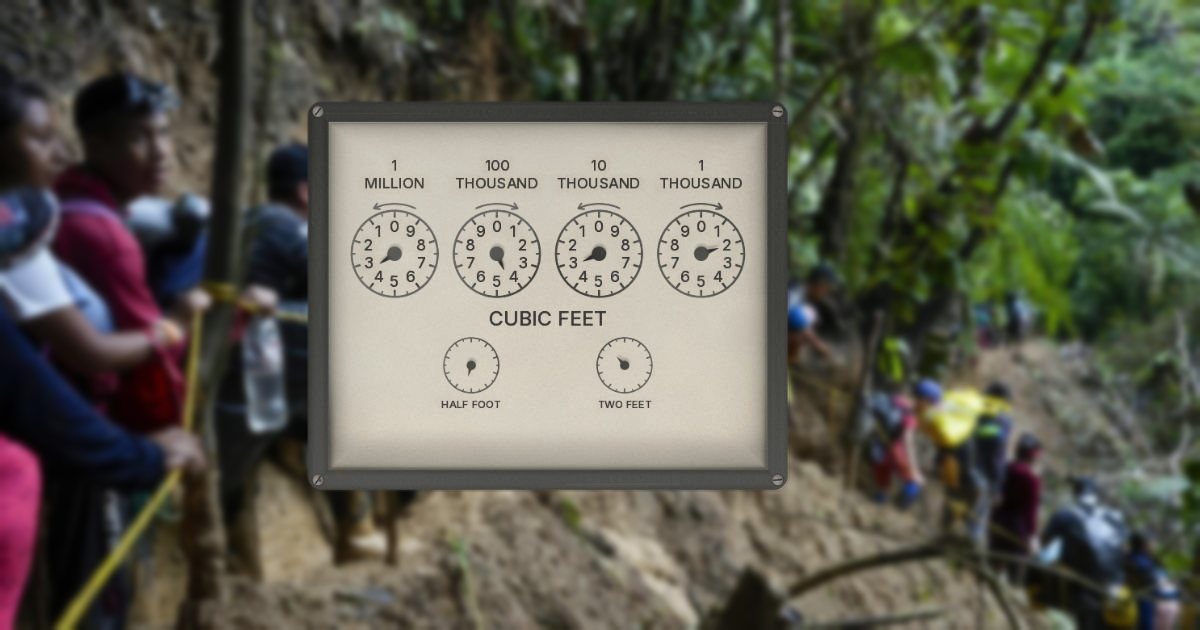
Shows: 343200,ft³
